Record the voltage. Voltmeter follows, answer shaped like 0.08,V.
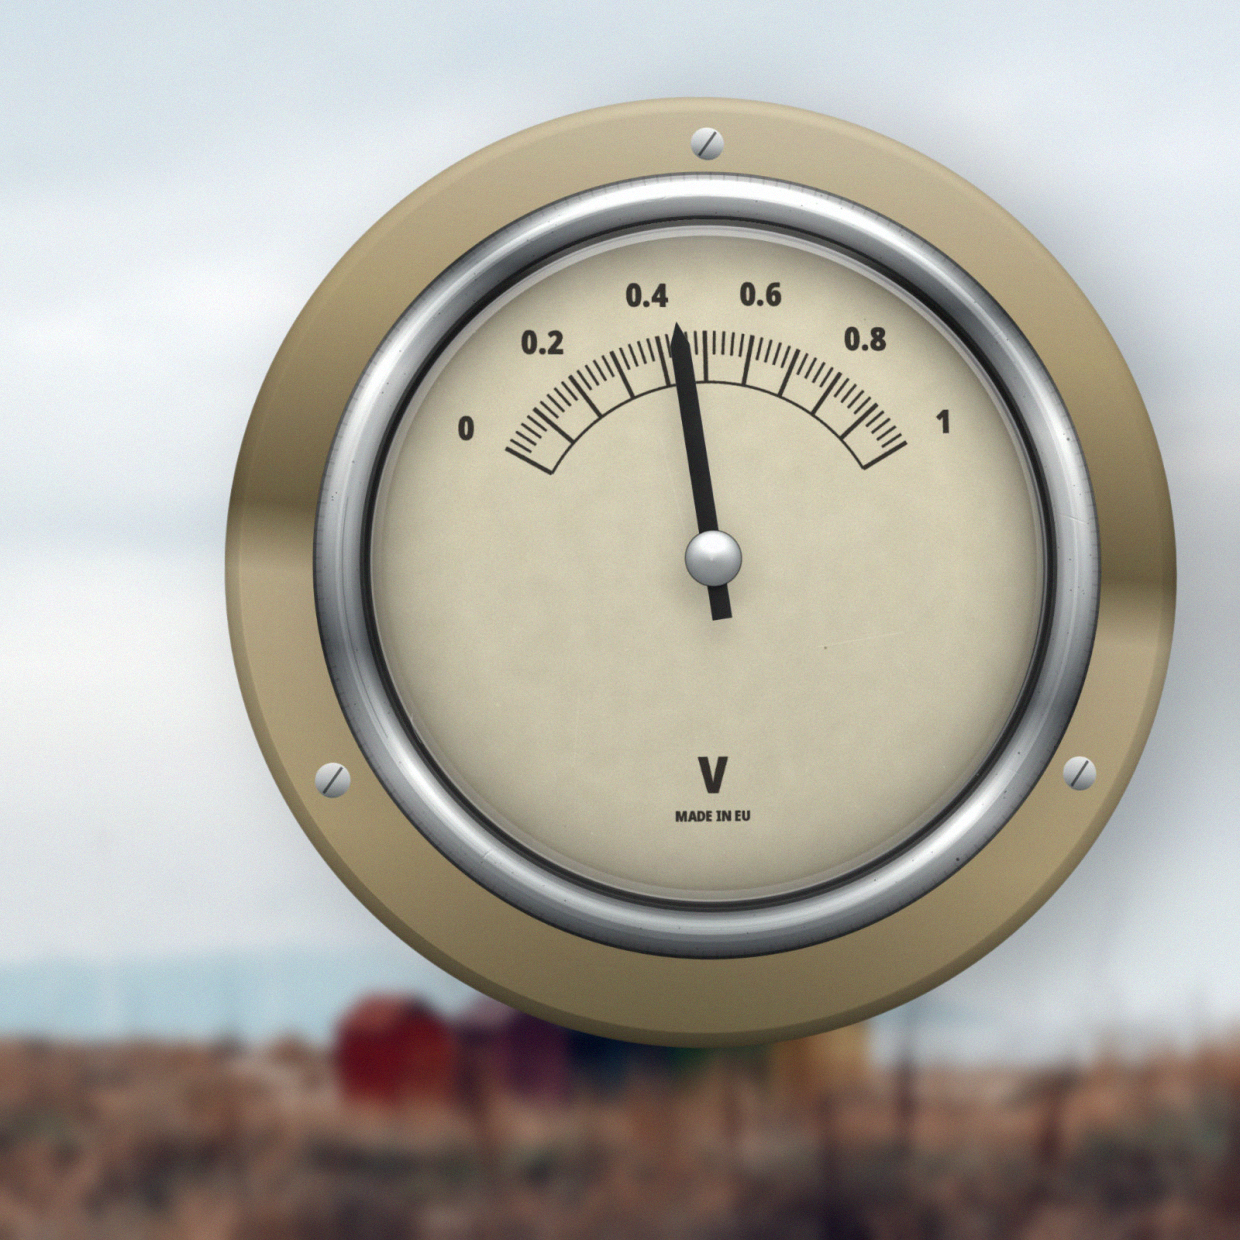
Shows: 0.44,V
